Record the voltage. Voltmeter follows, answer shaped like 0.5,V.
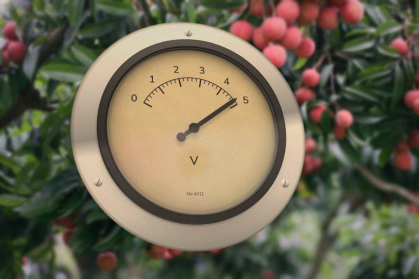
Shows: 4.8,V
